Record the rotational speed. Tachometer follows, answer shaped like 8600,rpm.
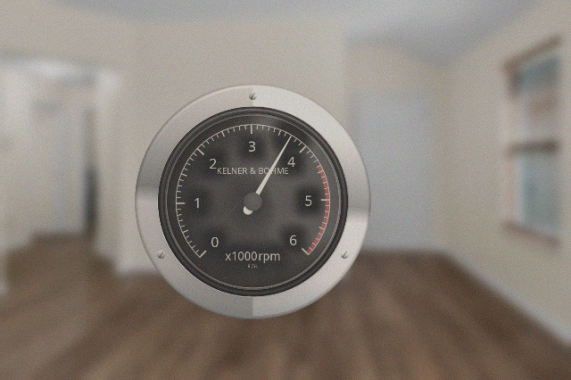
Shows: 3700,rpm
